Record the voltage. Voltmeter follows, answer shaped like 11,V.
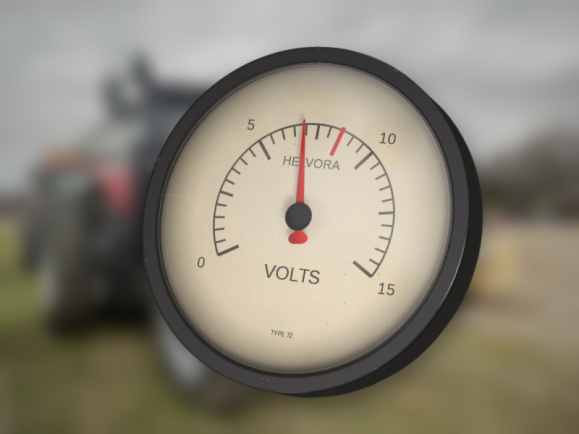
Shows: 7,V
